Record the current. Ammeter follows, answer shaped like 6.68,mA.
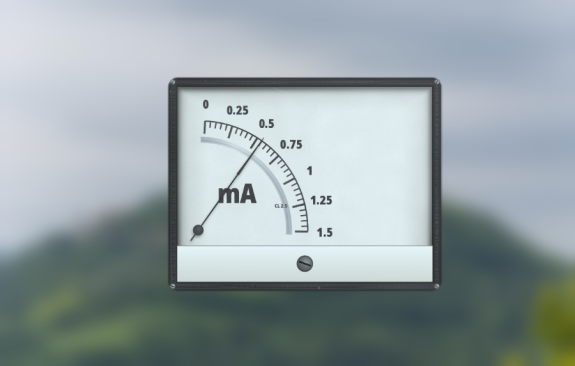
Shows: 0.55,mA
